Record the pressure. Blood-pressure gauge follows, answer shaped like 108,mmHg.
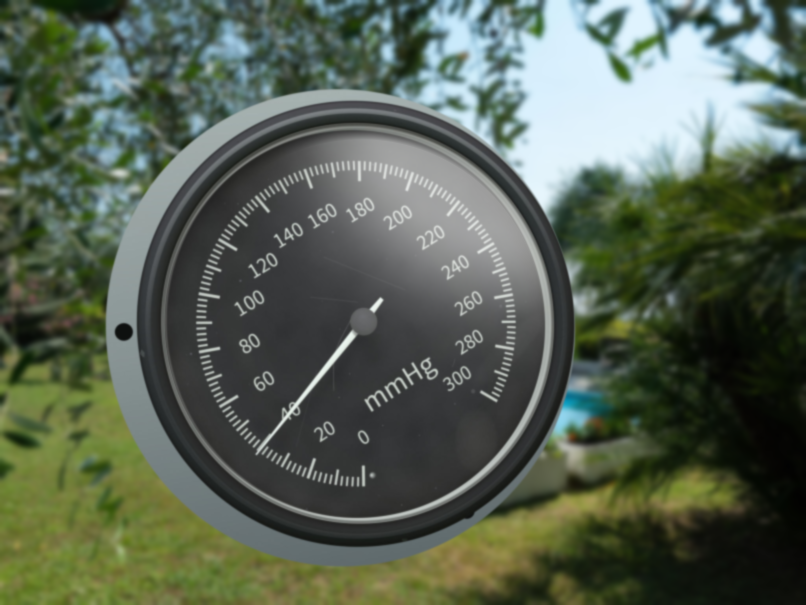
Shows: 40,mmHg
